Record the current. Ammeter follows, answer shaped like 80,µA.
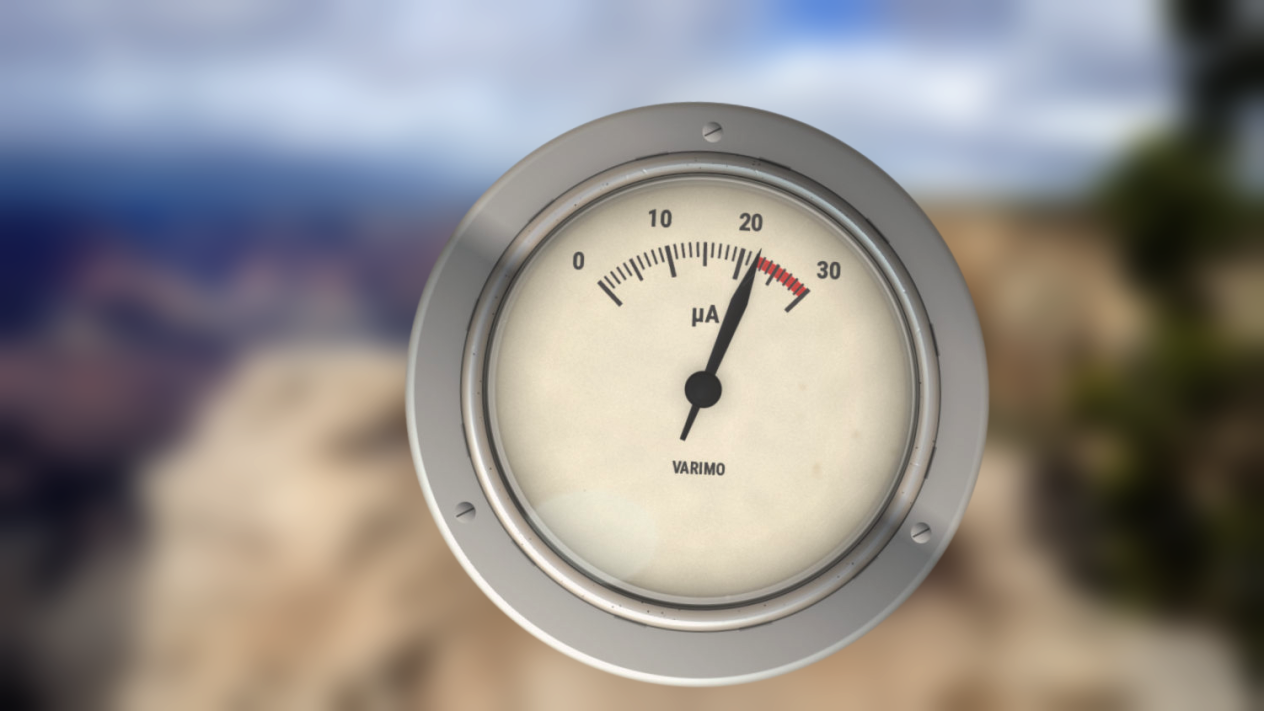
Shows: 22,µA
